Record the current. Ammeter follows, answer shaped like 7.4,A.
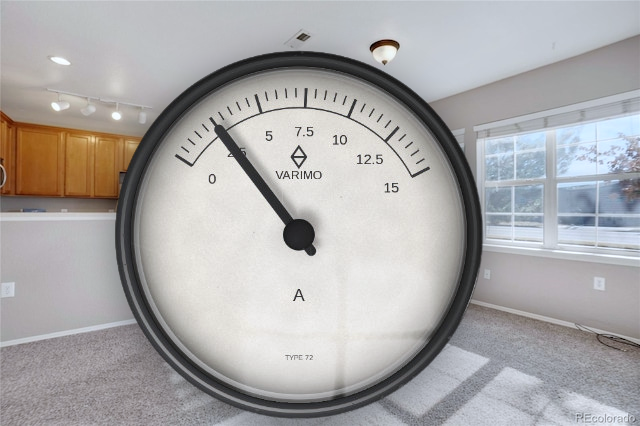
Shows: 2.5,A
